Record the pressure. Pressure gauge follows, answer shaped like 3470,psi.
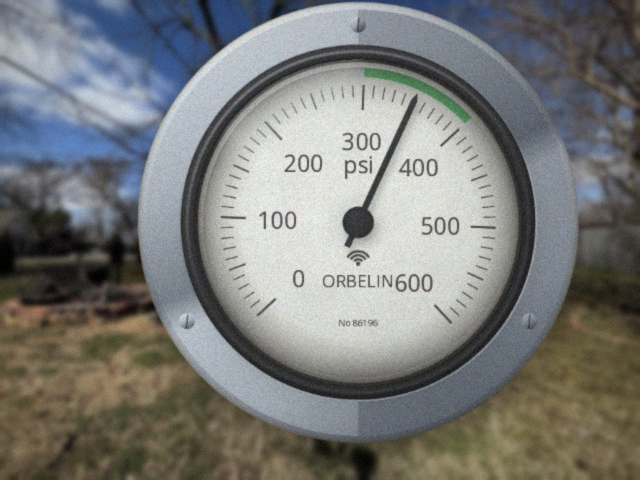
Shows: 350,psi
